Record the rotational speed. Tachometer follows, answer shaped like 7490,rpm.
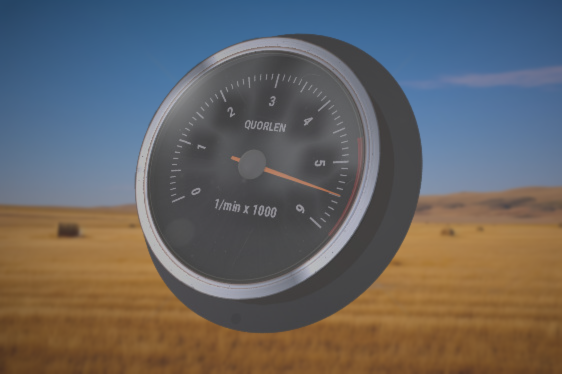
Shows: 5500,rpm
